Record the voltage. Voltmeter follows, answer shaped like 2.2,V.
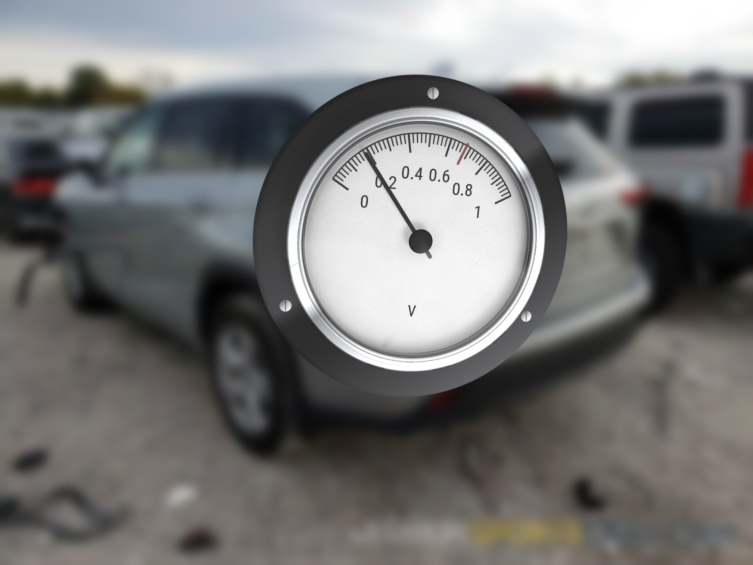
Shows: 0.18,V
